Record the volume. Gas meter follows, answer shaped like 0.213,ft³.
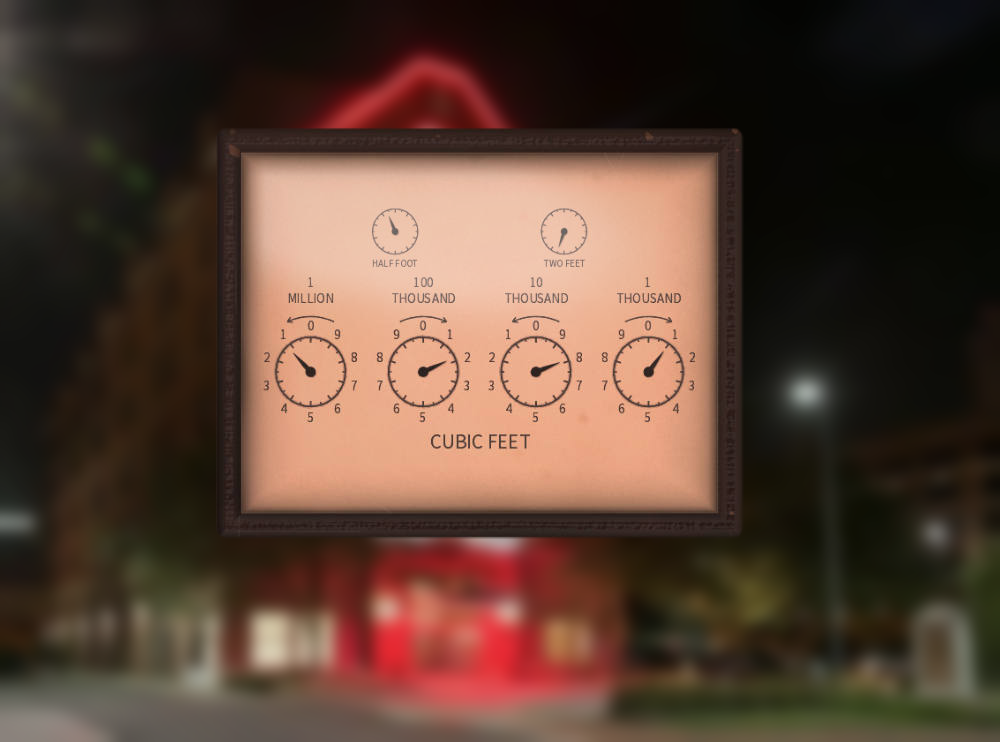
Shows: 118100,ft³
